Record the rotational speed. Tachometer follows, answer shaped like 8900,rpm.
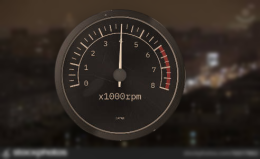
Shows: 4000,rpm
